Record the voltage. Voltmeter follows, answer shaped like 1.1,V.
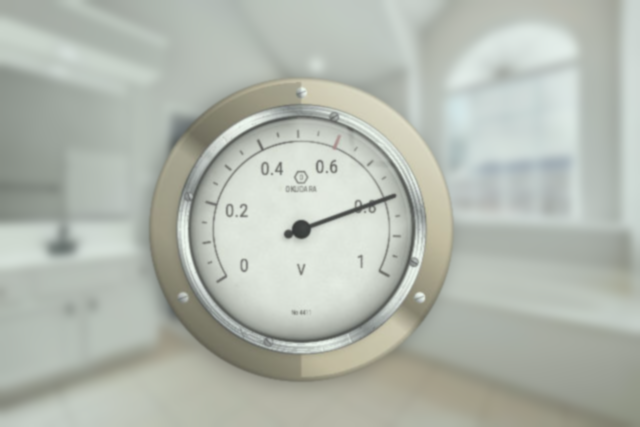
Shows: 0.8,V
